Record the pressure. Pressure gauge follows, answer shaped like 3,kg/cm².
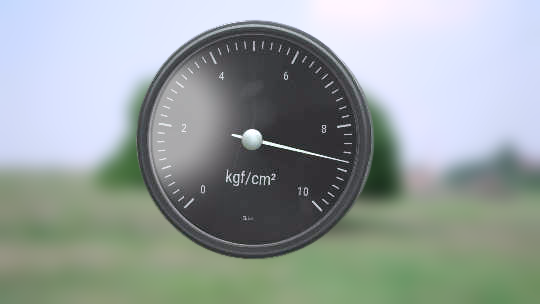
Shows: 8.8,kg/cm²
